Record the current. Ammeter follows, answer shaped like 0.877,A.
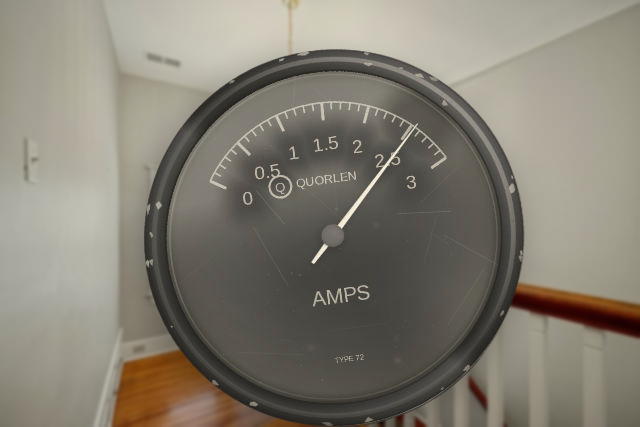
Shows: 2.55,A
